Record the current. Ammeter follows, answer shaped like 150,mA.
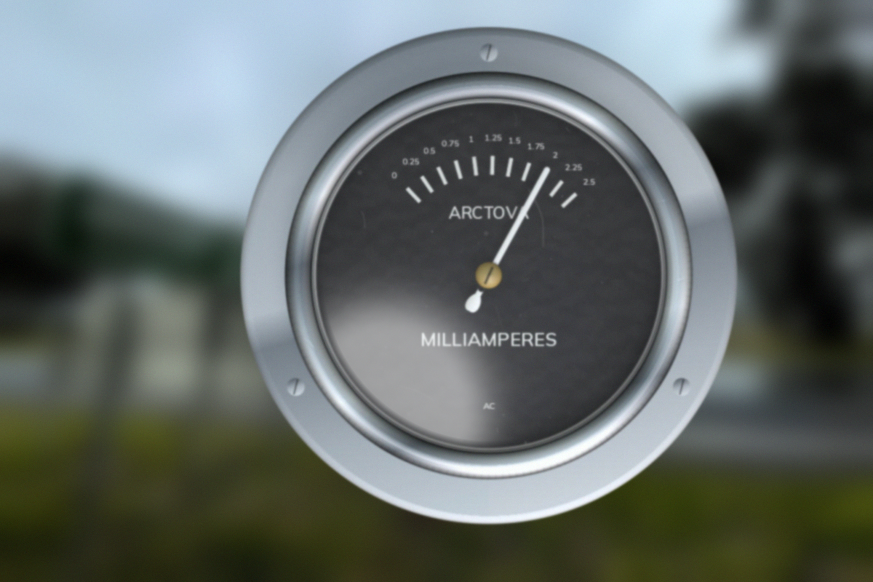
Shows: 2,mA
